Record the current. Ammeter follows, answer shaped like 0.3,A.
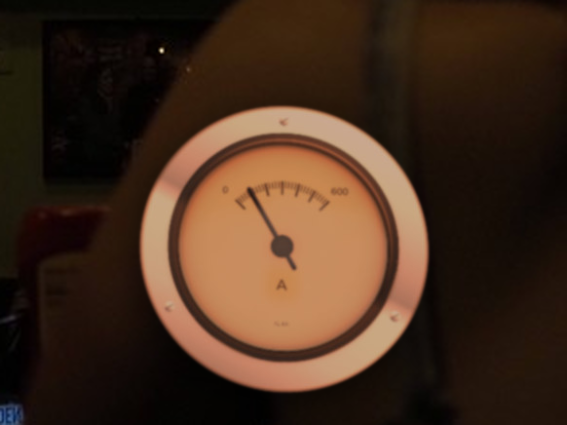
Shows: 100,A
